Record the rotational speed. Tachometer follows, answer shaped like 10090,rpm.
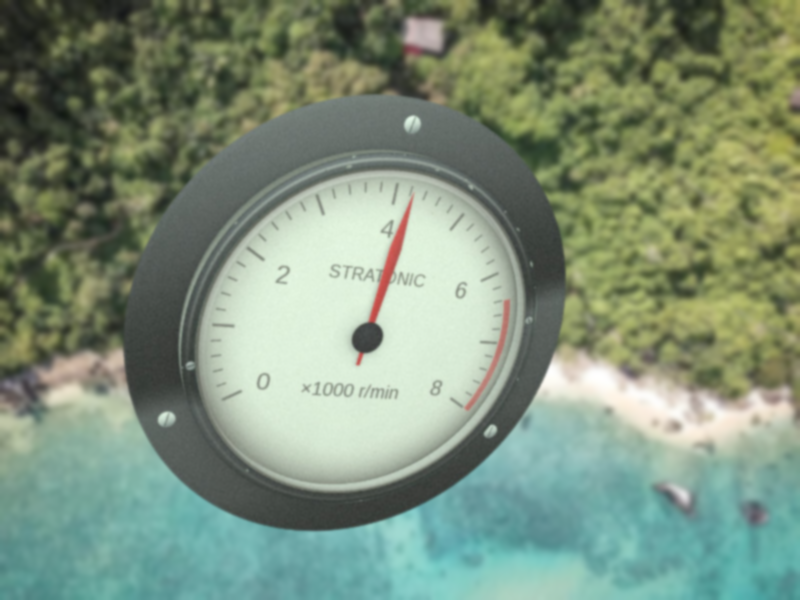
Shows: 4200,rpm
